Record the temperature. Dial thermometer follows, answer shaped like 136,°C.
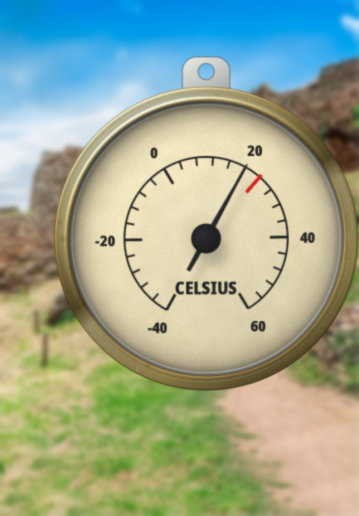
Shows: 20,°C
